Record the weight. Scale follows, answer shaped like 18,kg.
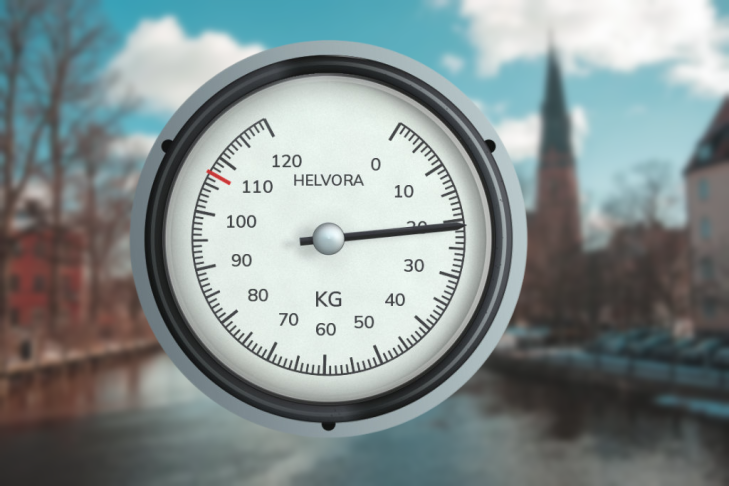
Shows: 21,kg
